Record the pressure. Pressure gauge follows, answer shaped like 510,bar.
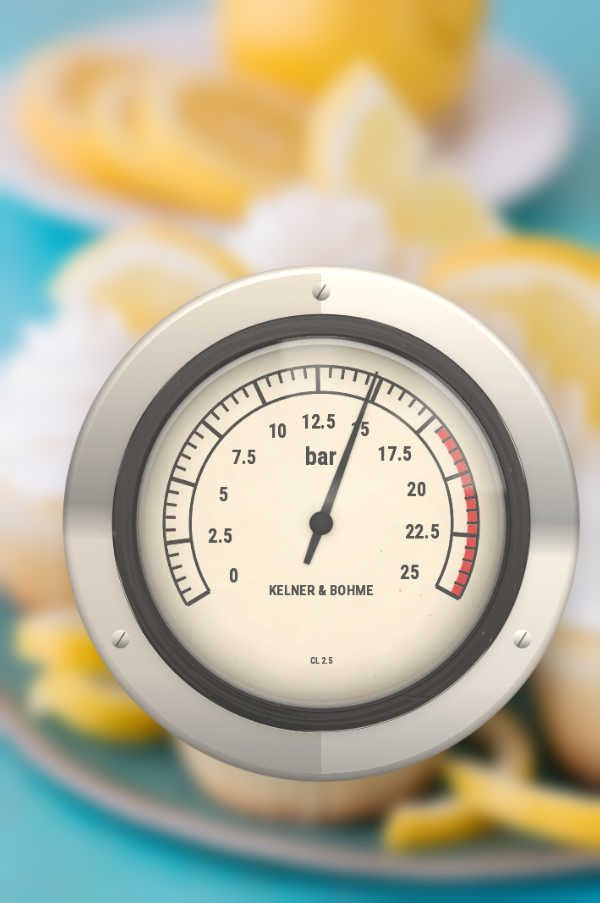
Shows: 14.75,bar
